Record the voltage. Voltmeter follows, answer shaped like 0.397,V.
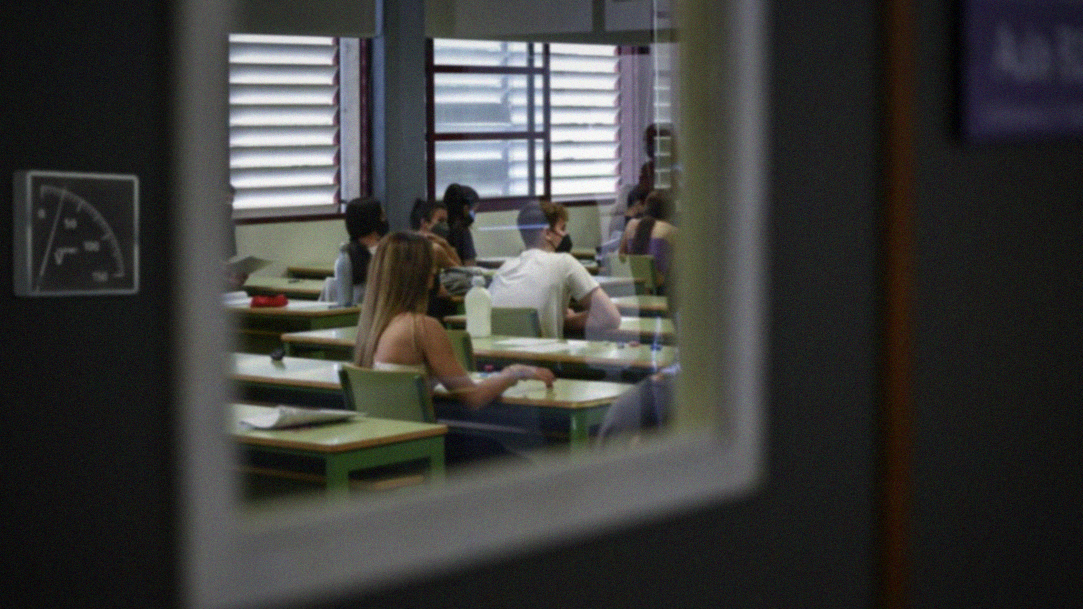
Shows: 25,V
